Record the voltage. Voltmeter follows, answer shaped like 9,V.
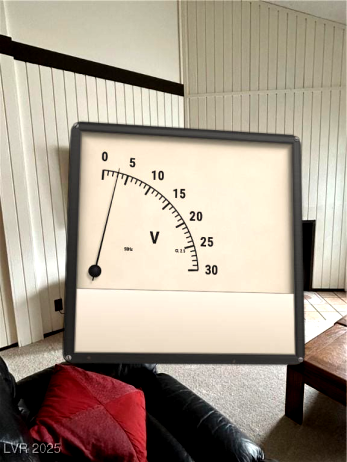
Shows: 3,V
